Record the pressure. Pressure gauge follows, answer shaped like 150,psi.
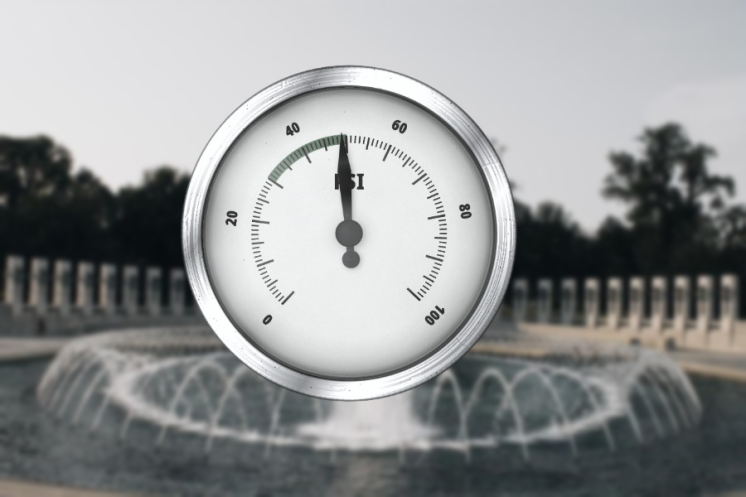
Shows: 49,psi
